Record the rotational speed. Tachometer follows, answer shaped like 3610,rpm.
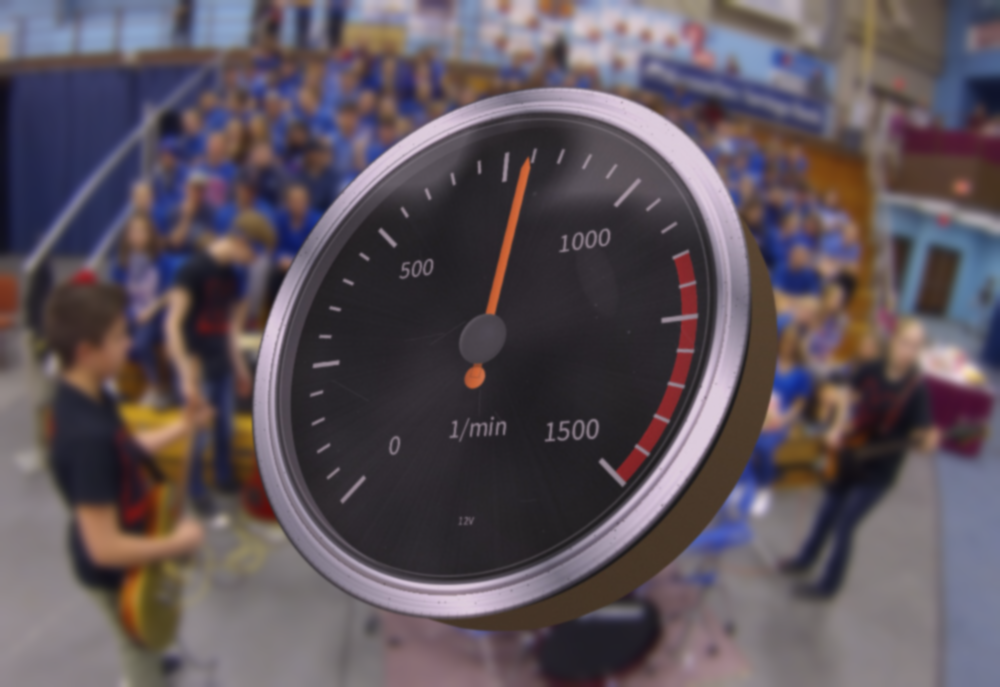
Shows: 800,rpm
